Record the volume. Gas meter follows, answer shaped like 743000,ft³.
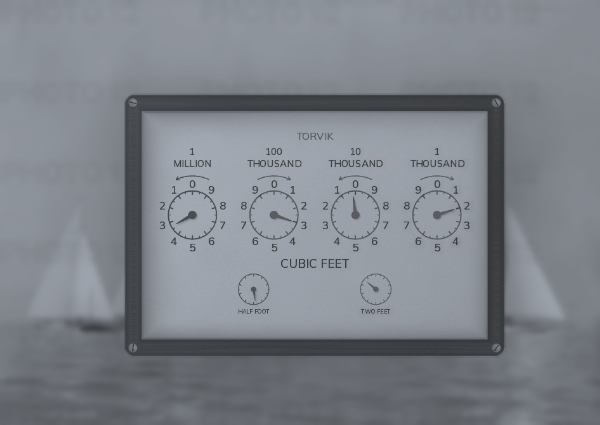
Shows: 330200,ft³
